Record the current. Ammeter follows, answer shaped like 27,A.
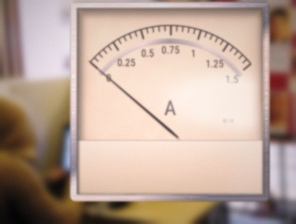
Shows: 0,A
